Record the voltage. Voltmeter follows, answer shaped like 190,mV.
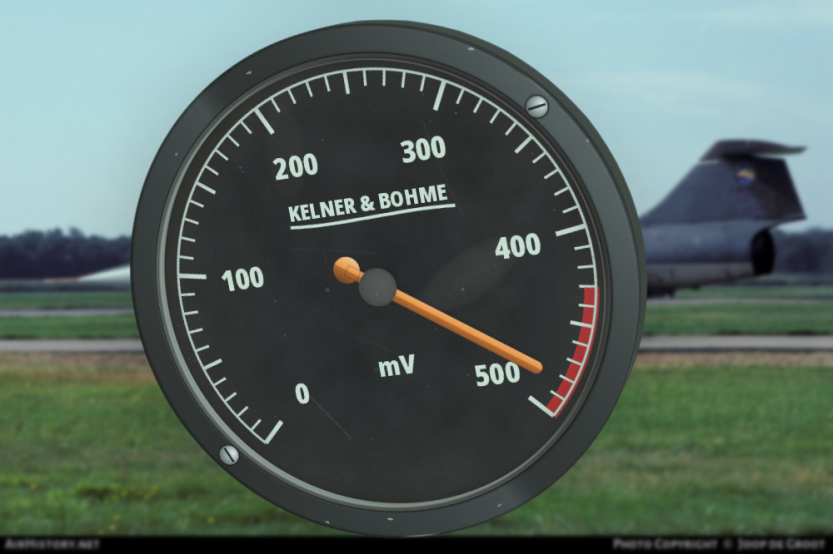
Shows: 480,mV
